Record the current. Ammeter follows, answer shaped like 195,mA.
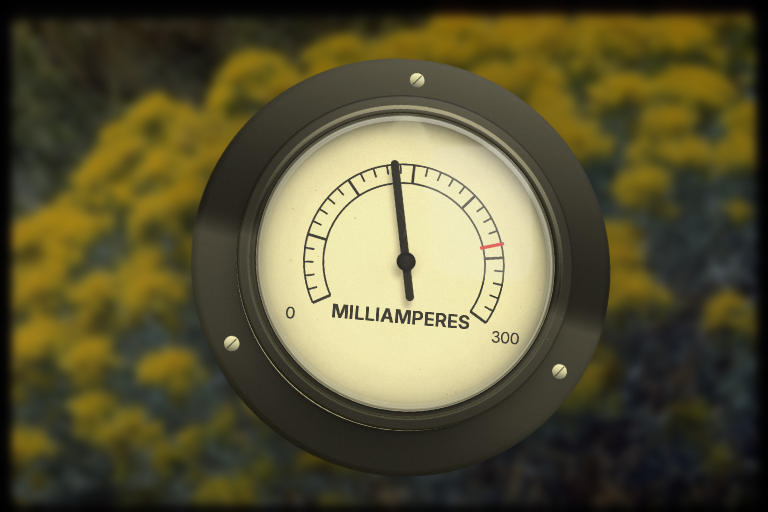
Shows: 135,mA
